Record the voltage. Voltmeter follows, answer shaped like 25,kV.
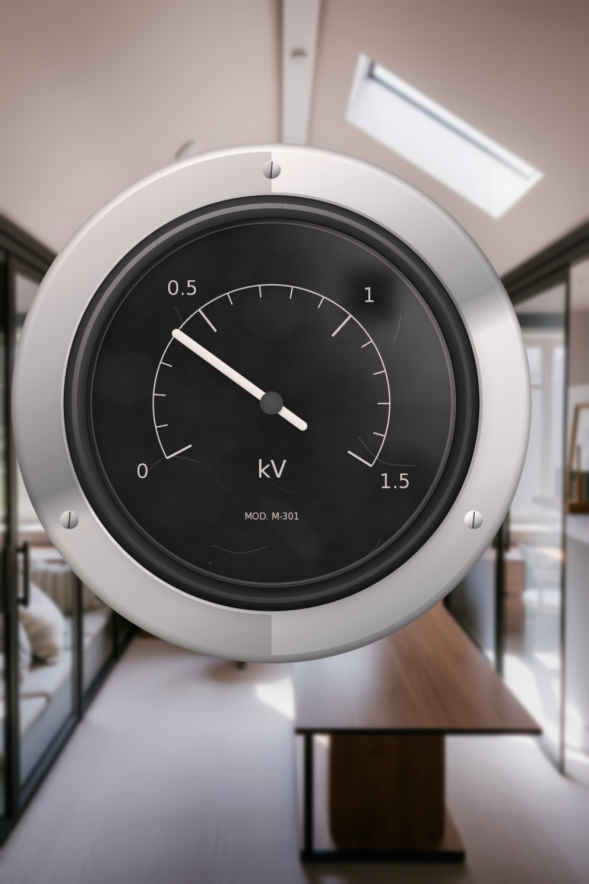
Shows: 0.4,kV
